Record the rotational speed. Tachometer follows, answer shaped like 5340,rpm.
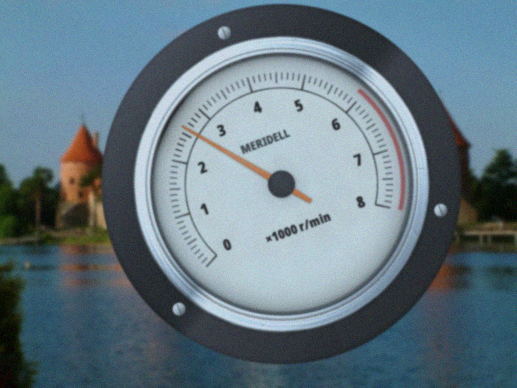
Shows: 2600,rpm
